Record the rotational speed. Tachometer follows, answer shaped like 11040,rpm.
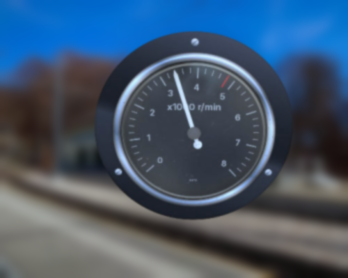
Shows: 3400,rpm
